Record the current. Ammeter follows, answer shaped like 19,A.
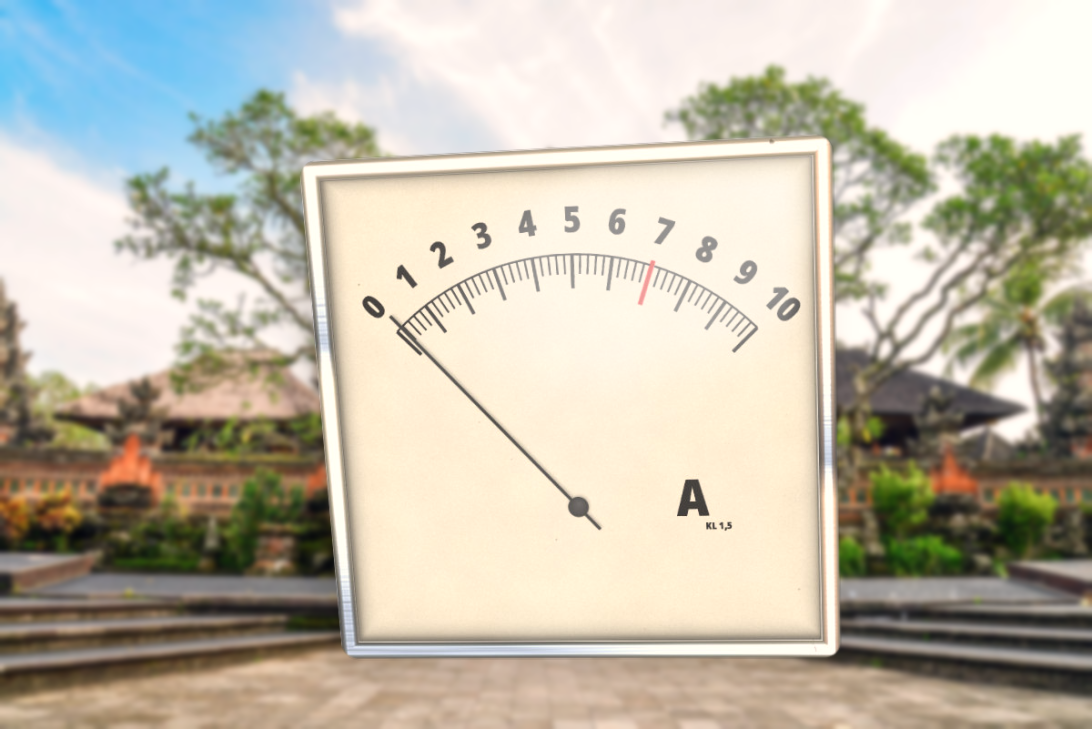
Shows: 0.2,A
